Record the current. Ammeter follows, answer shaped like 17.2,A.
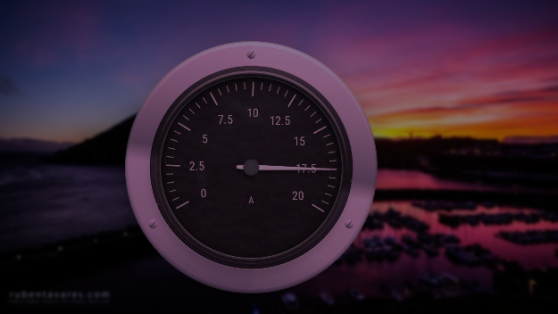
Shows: 17.5,A
